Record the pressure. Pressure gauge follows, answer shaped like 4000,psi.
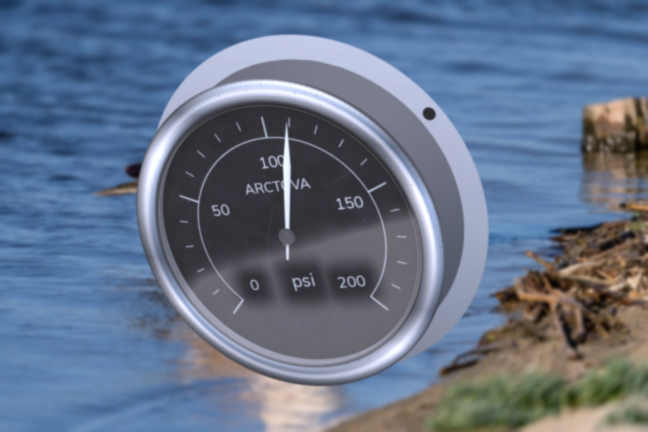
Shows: 110,psi
